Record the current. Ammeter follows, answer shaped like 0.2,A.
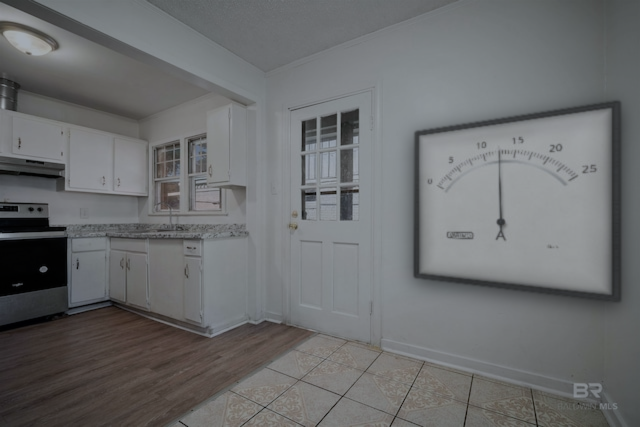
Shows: 12.5,A
